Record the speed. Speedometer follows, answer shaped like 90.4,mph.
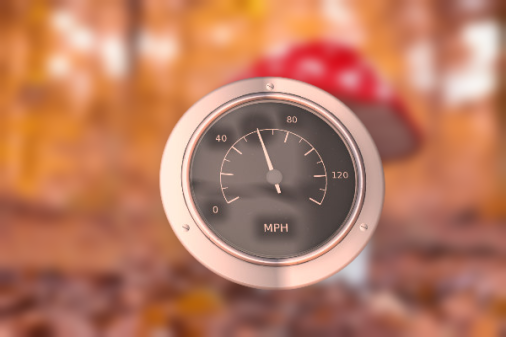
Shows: 60,mph
